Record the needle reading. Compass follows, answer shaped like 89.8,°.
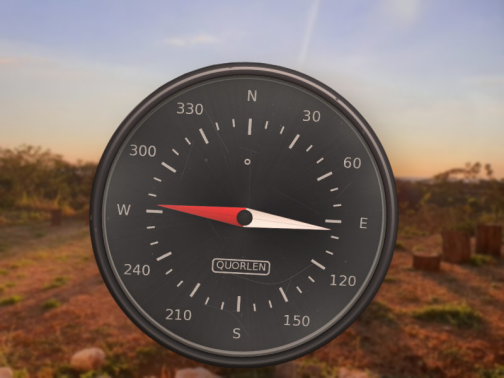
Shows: 275,°
